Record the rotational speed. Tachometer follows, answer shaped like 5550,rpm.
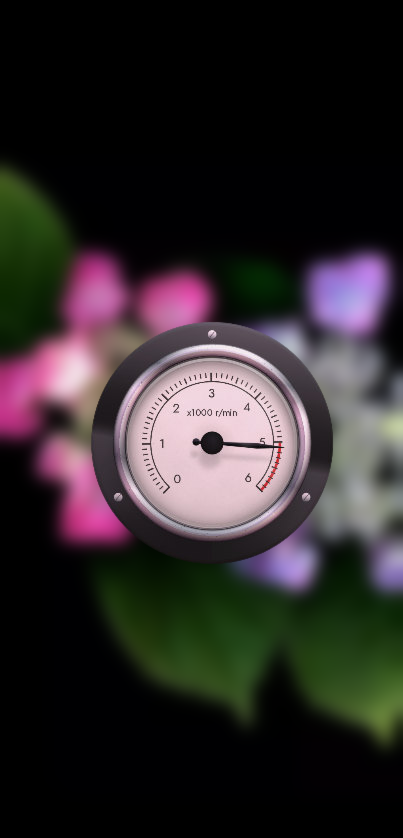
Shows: 5100,rpm
